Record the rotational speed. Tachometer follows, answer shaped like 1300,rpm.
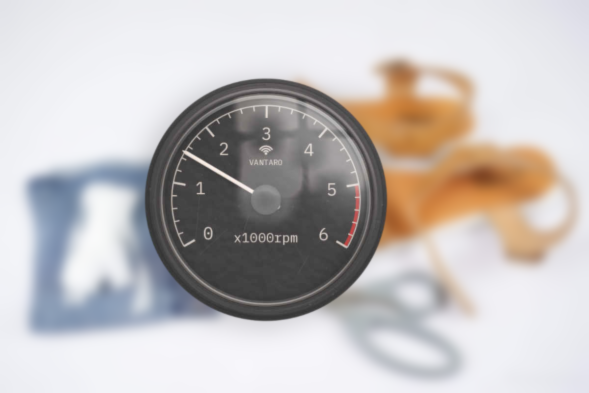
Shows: 1500,rpm
